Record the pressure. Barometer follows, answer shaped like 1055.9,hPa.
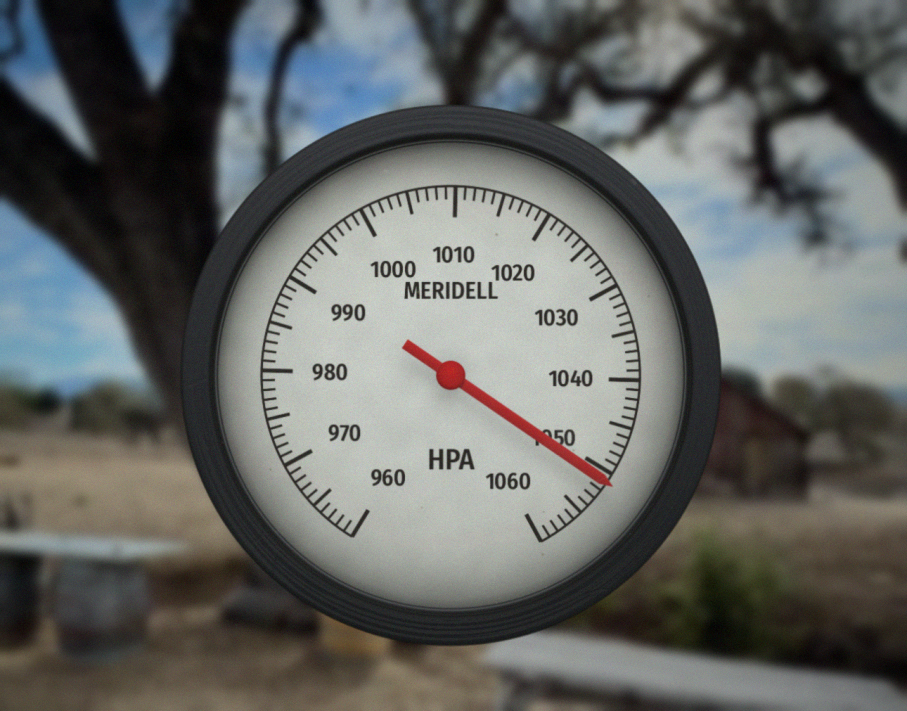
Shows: 1051,hPa
